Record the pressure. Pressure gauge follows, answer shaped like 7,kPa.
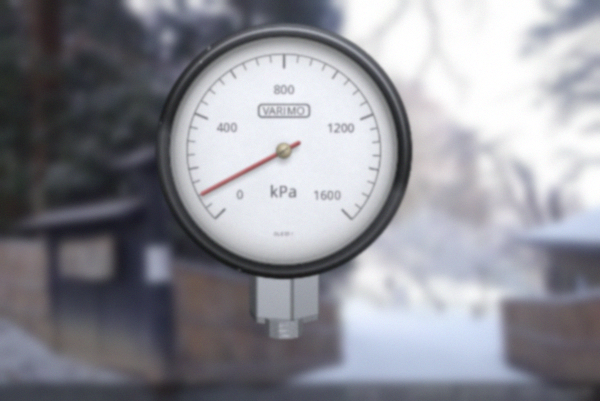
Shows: 100,kPa
